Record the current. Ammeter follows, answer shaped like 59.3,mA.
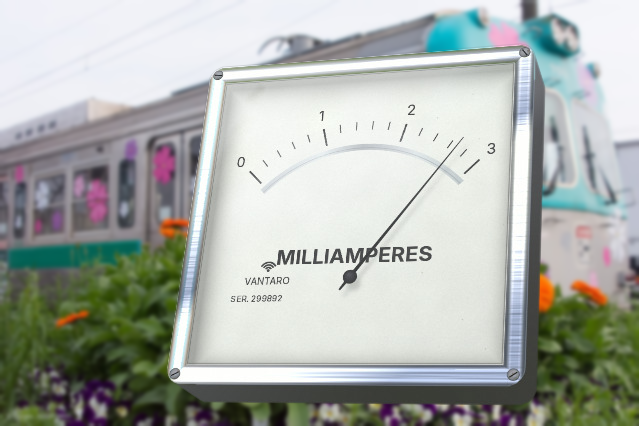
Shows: 2.7,mA
